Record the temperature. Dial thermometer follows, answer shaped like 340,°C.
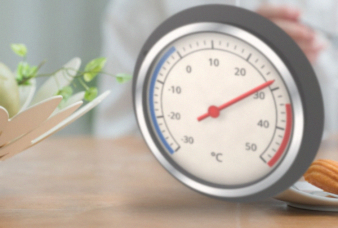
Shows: 28,°C
